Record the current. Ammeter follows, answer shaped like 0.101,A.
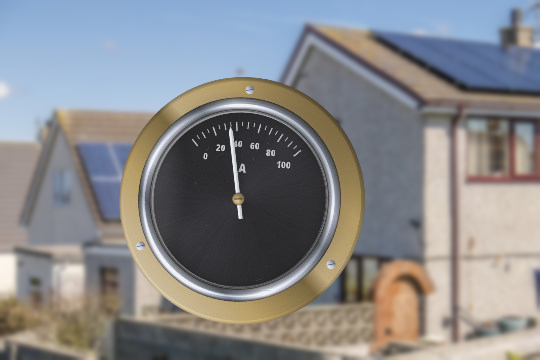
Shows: 35,A
